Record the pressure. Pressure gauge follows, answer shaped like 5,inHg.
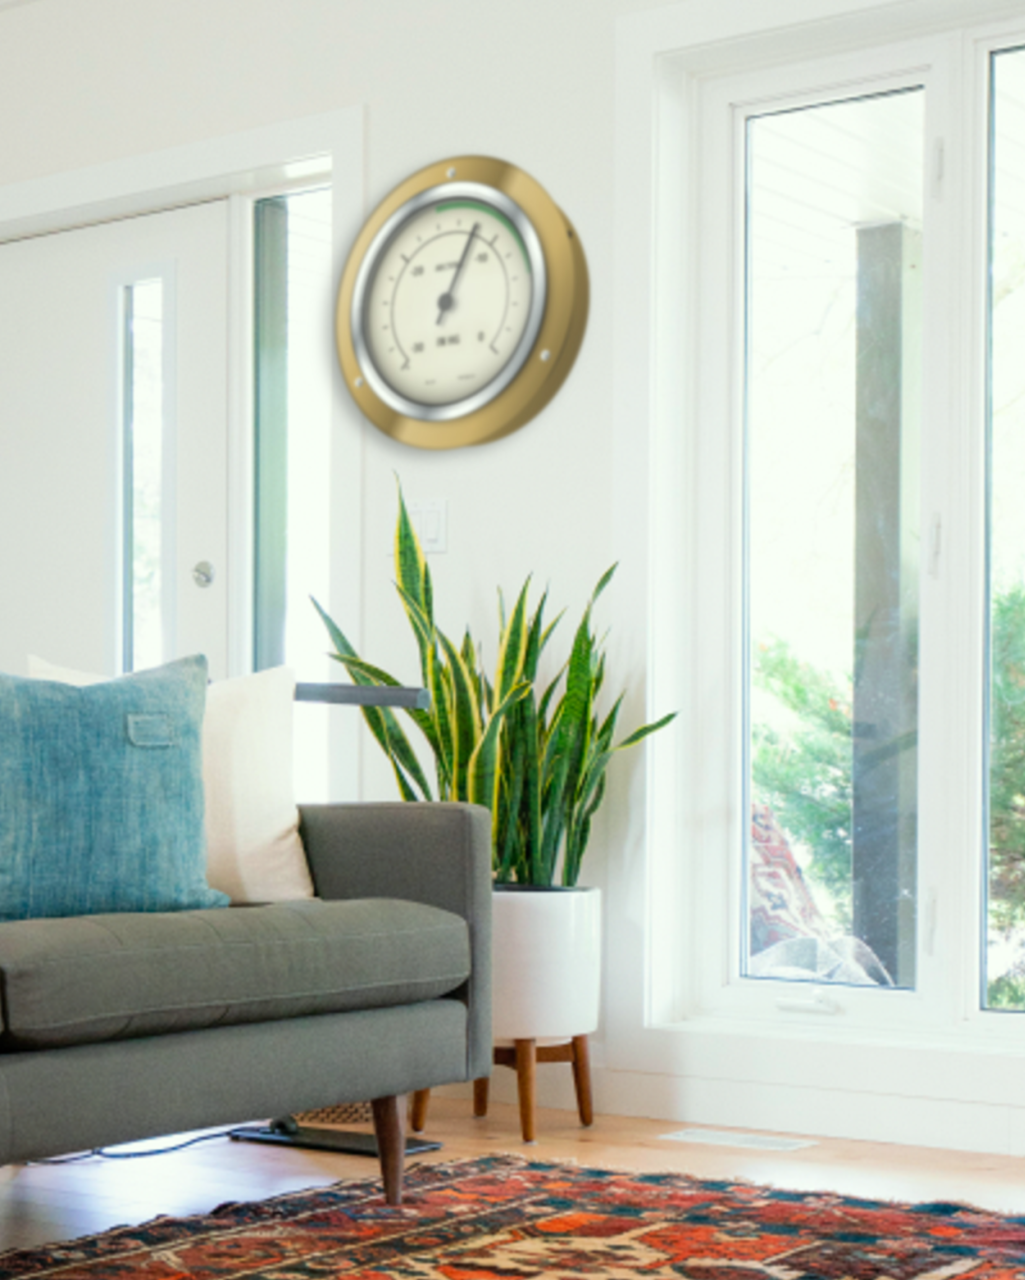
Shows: -12,inHg
